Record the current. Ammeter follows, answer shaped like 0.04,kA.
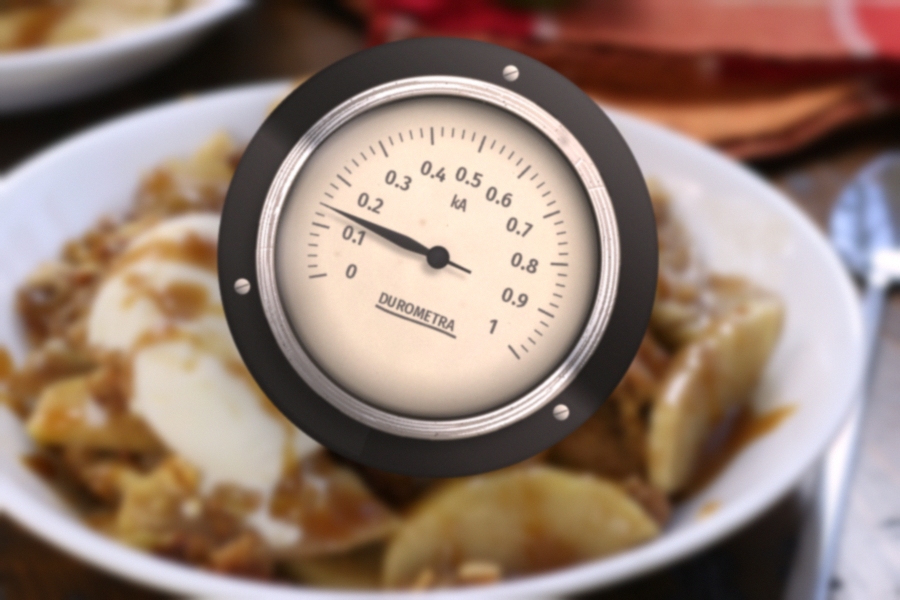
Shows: 0.14,kA
